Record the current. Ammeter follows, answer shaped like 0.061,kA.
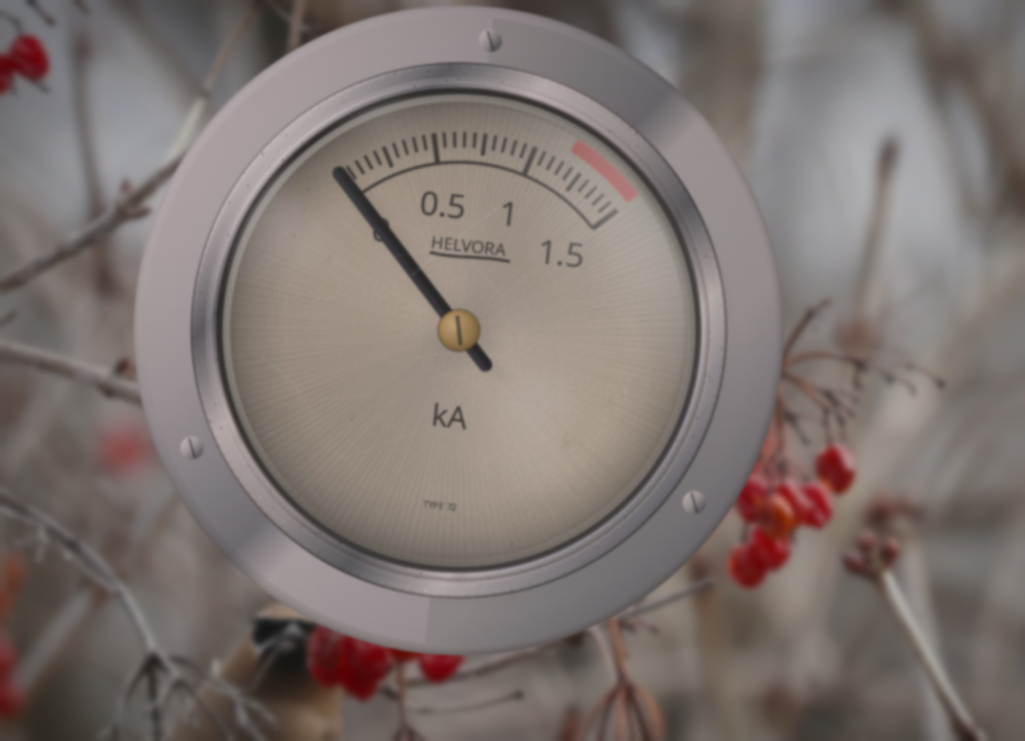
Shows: 0,kA
